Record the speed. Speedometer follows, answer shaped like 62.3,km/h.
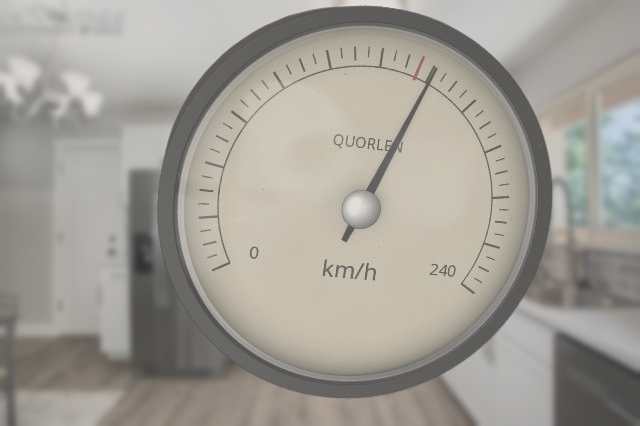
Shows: 140,km/h
